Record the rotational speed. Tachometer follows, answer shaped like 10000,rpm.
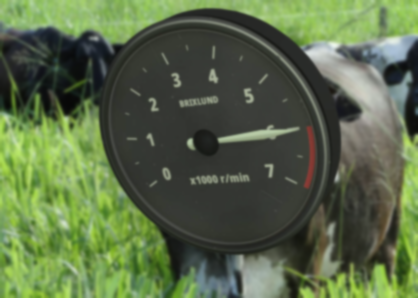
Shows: 6000,rpm
